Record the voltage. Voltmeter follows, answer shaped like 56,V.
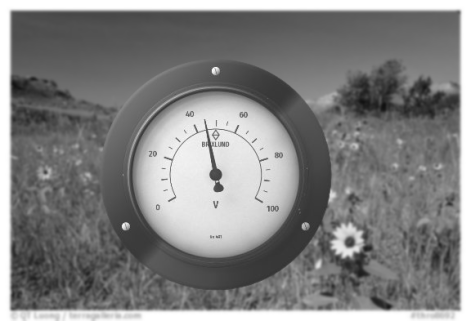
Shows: 45,V
